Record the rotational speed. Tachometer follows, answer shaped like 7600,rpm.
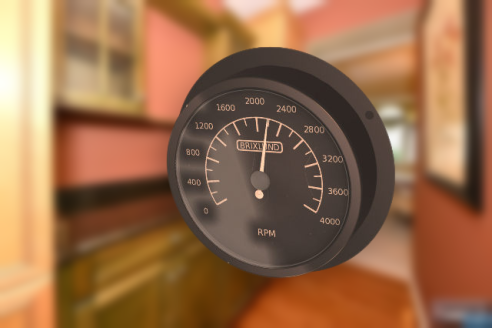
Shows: 2200,rpm
